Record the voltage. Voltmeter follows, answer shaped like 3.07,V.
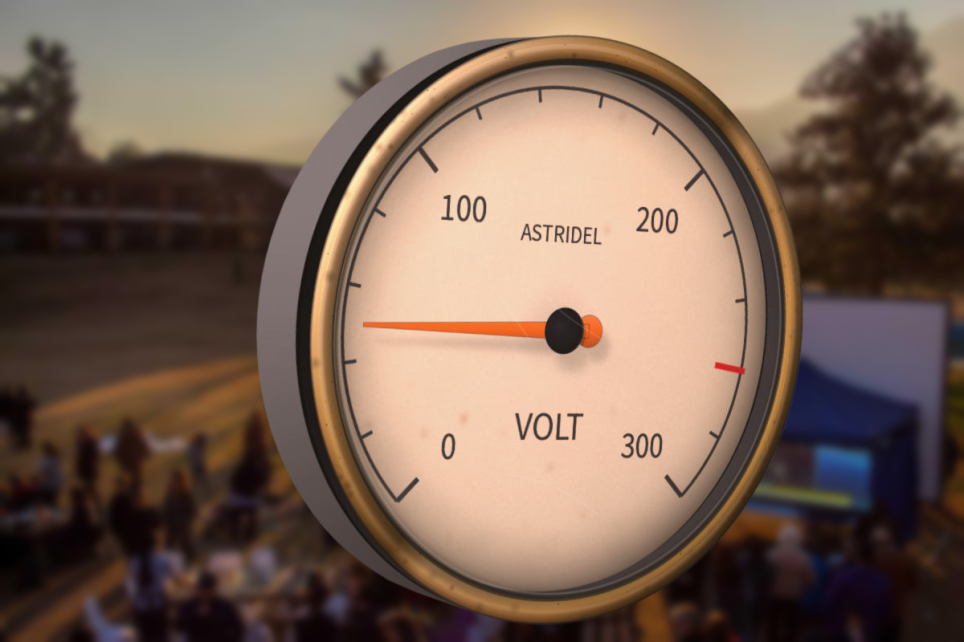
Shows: 50,V
